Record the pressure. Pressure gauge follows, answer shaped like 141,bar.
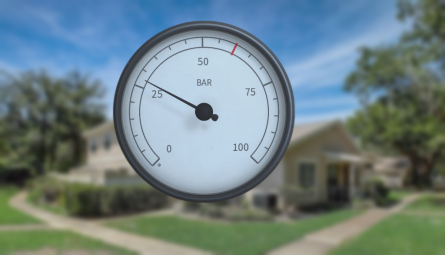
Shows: 27.5,bar
